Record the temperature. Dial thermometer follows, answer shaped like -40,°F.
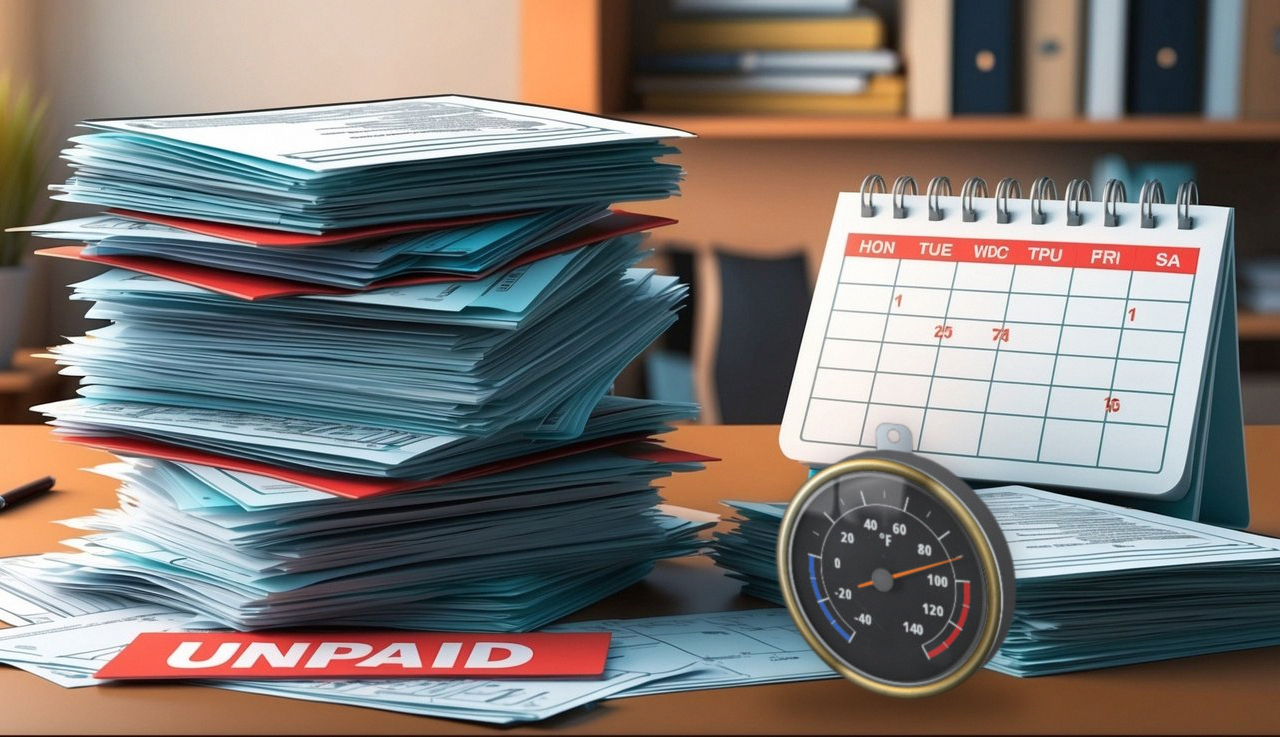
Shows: 90,°F
